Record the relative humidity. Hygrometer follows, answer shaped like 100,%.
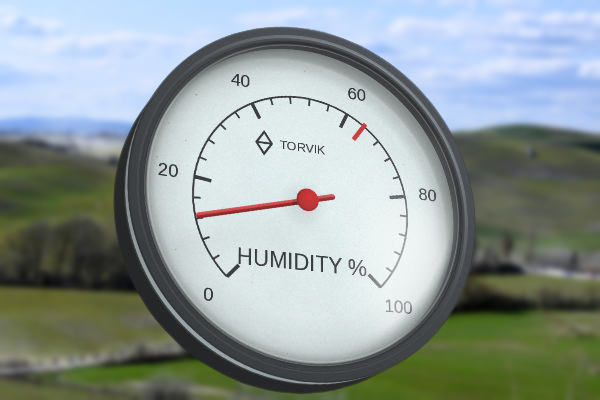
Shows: 12,%
